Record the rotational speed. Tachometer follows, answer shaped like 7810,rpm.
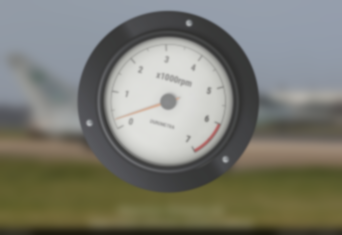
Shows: 250,rpm
